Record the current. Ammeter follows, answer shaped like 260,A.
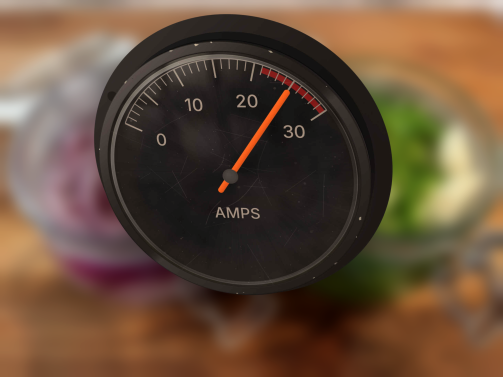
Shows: 25,A
